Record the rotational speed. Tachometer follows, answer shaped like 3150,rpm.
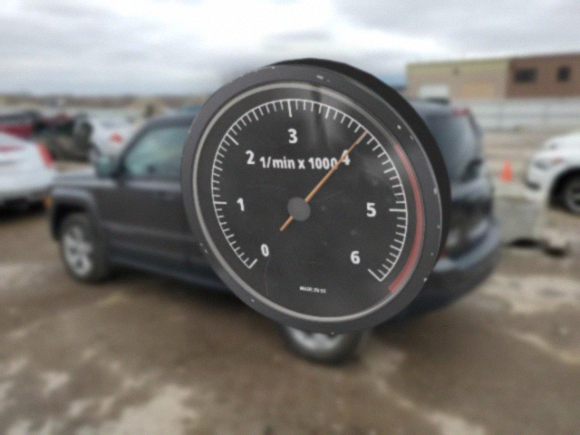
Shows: 4000,rpm
